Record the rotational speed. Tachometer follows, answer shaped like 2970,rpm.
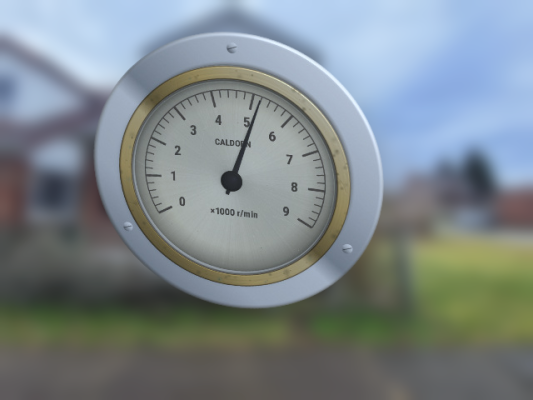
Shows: 5200,rpm
